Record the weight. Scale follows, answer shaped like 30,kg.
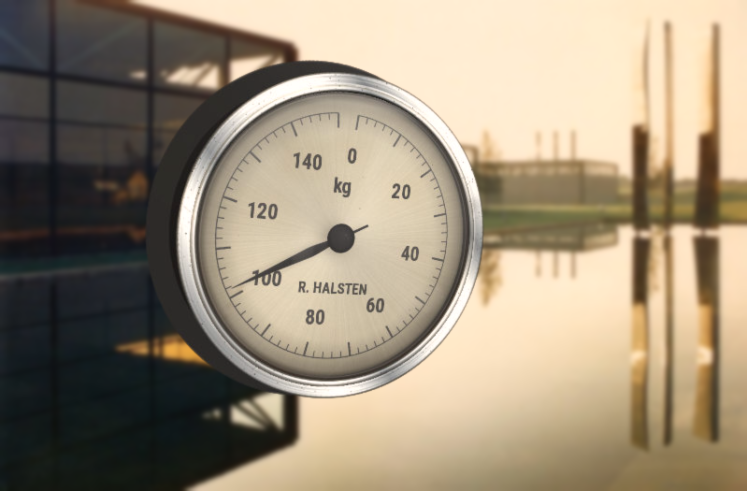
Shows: 102,kg
